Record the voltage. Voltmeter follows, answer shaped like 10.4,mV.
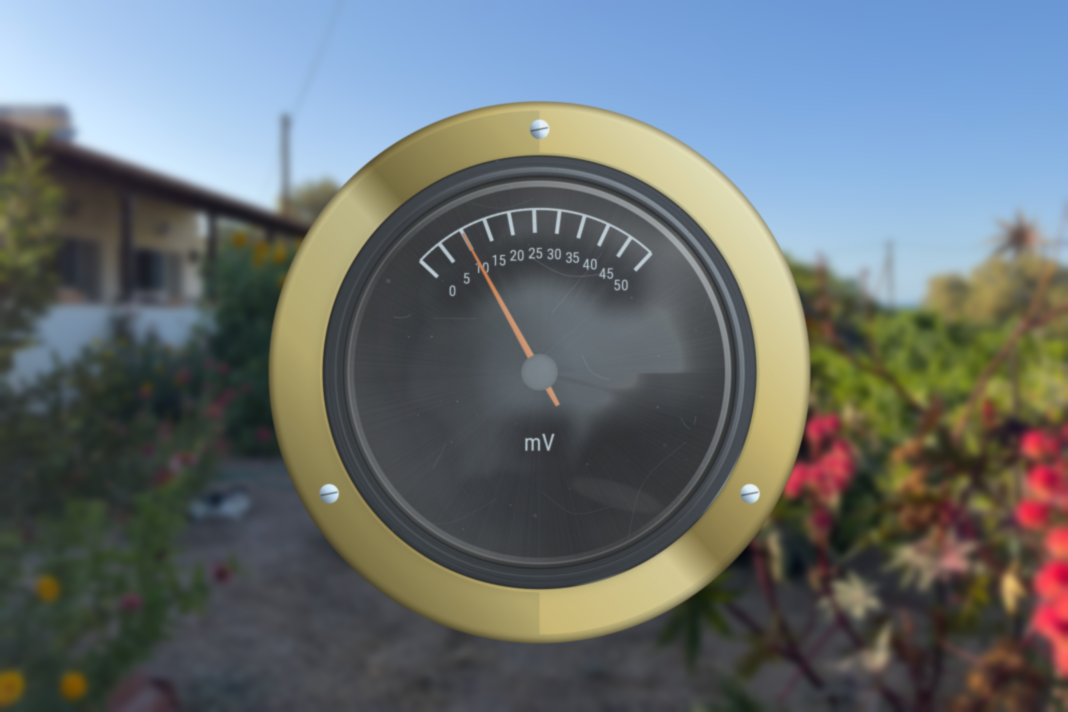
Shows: 10,mV
